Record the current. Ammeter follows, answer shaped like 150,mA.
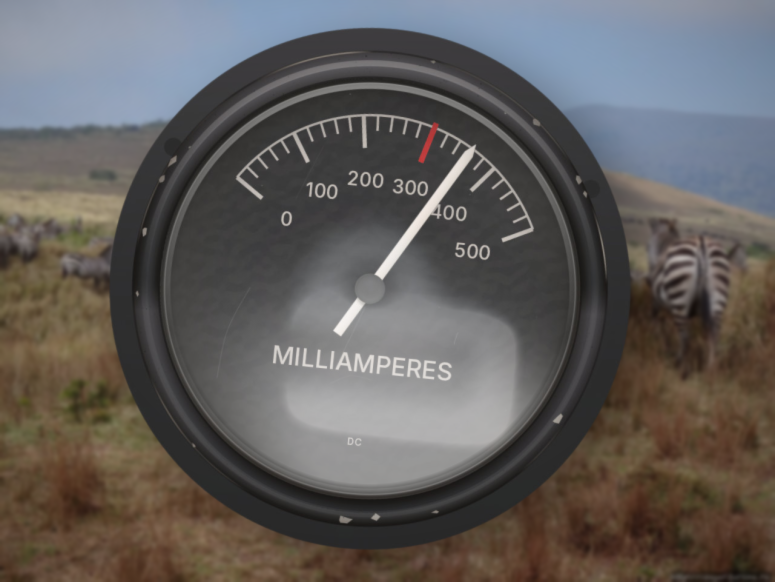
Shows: 360,mA
